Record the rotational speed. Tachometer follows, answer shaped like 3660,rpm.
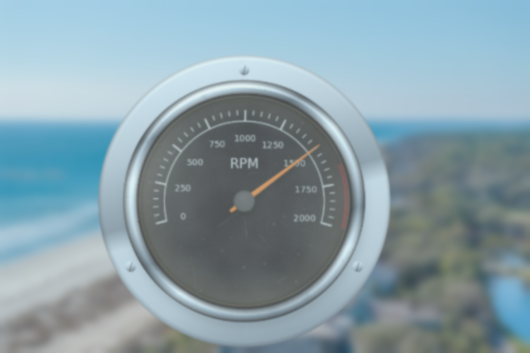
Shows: 1500,rpm
